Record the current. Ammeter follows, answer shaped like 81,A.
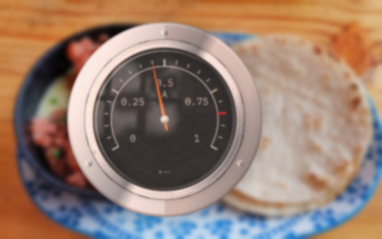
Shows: 0.45,A
